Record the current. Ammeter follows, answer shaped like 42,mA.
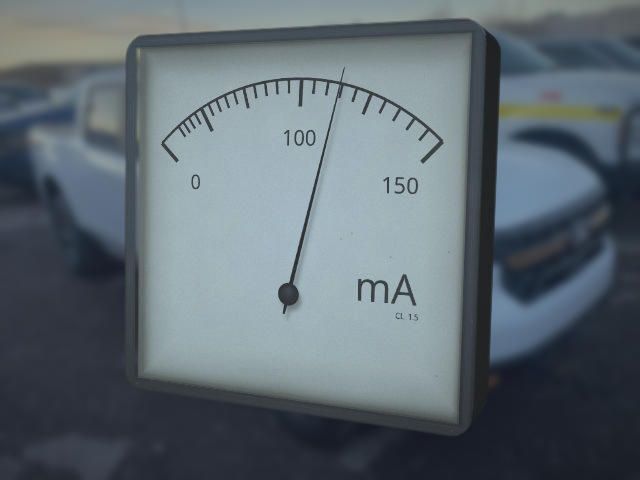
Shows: 115,mA
